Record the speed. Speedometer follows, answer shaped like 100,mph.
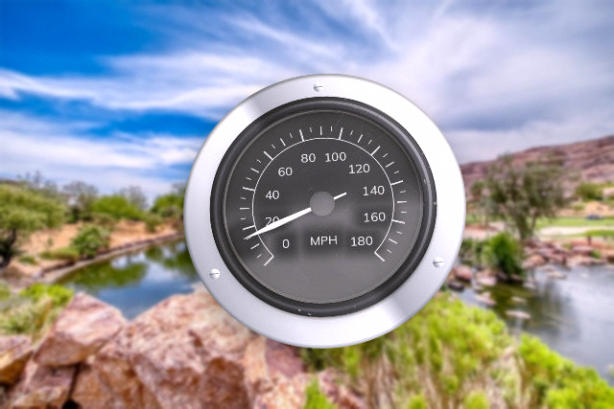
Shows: 15,mph
